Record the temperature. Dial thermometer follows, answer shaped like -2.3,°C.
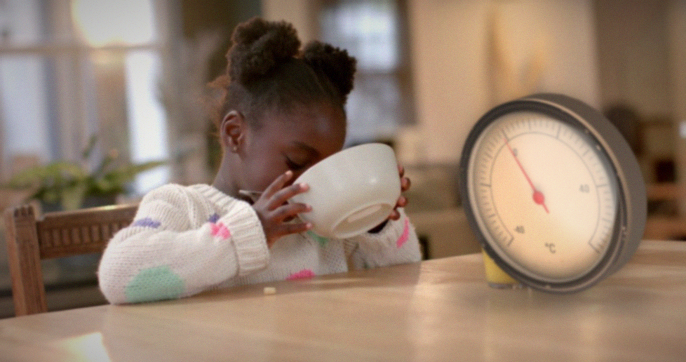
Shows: 0,°C
